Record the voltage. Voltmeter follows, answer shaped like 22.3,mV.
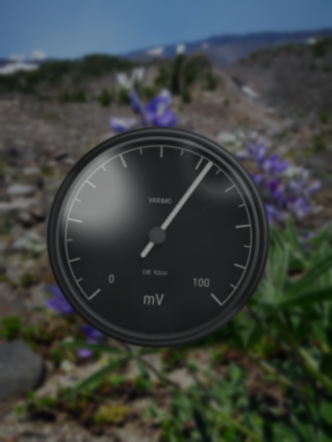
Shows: 62.5,mV
